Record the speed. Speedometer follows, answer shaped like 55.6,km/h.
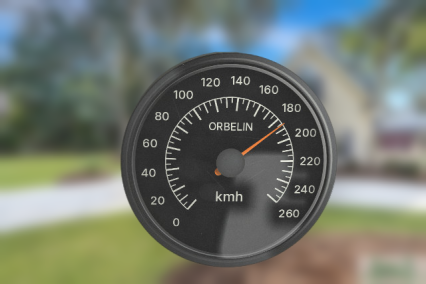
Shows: 185,km/h
